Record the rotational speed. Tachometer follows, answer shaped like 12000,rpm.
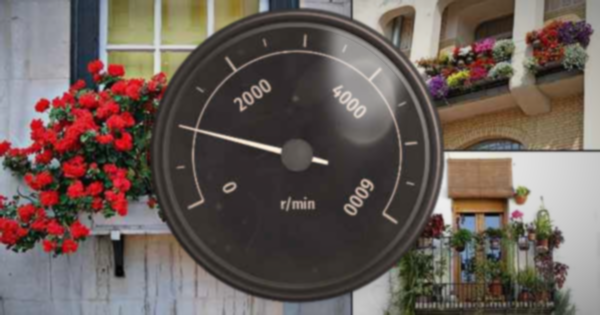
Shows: 1000,rpm
